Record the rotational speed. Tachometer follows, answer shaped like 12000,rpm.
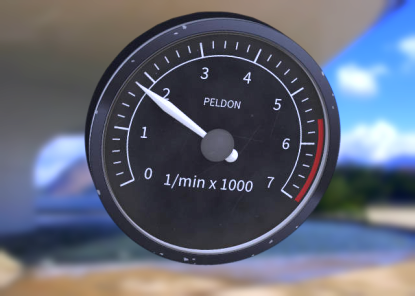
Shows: 1800,rpm
